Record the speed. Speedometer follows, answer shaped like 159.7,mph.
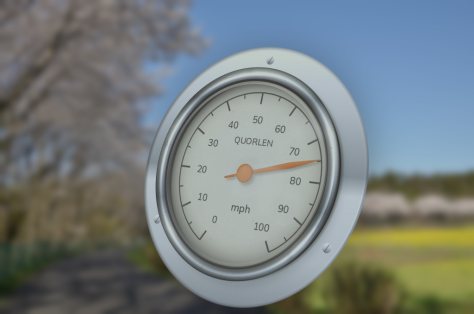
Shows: 75,mph
